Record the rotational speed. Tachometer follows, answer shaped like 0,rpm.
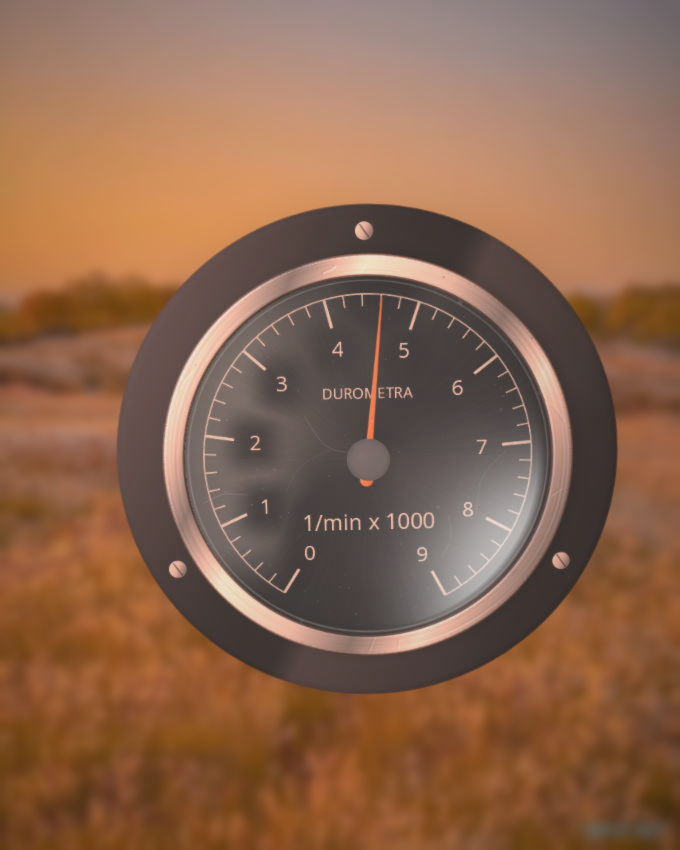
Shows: 4600,rpm
